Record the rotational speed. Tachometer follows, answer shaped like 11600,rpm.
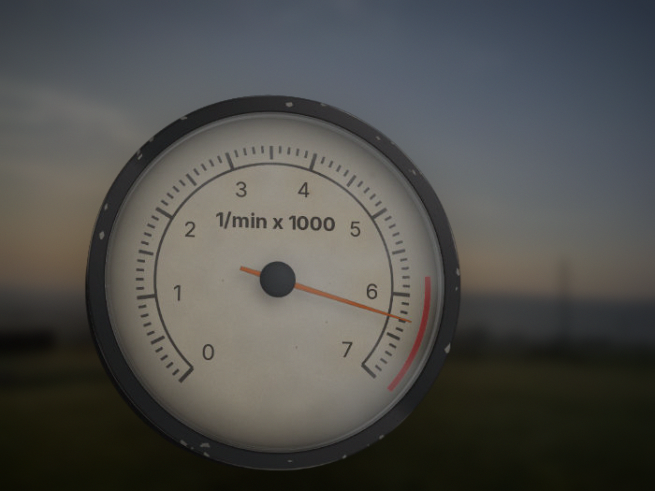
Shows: 6300,rpm
